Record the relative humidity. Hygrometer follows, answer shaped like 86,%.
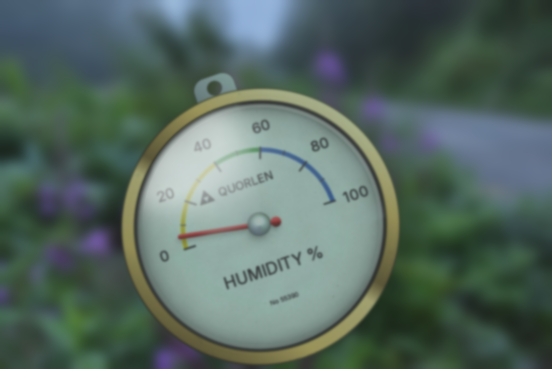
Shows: 5,%
